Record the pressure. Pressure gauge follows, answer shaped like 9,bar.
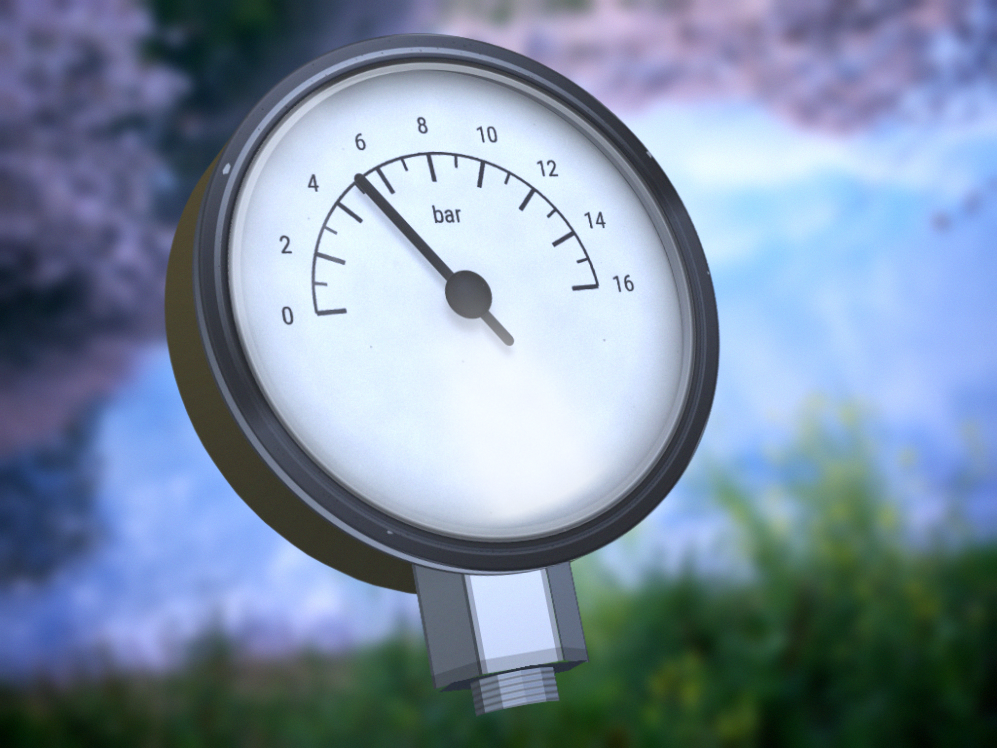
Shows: 5,bar
